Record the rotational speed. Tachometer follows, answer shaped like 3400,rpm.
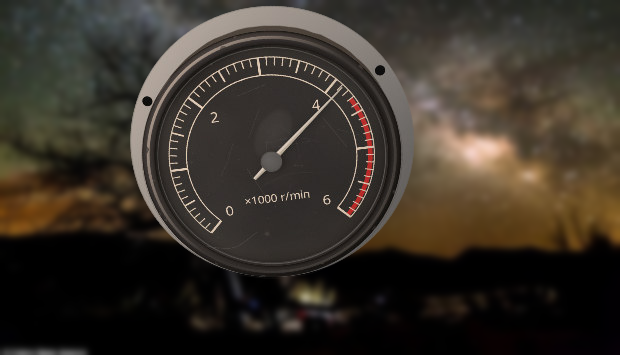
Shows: 4100,rpm
